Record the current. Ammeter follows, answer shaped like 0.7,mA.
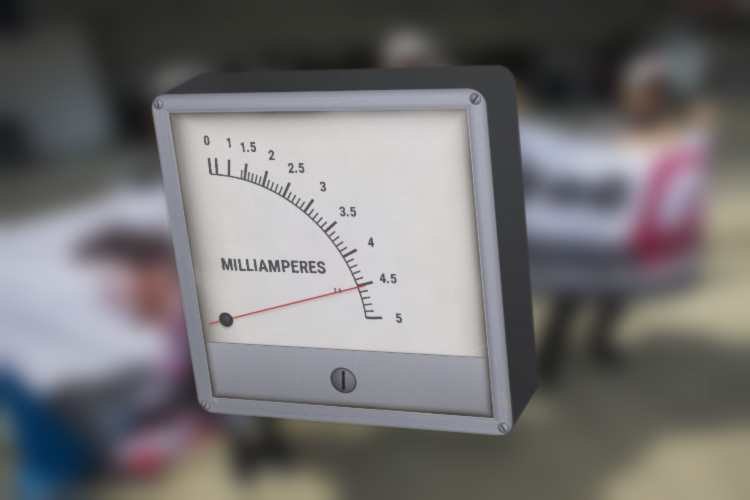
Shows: 4.5,mA
